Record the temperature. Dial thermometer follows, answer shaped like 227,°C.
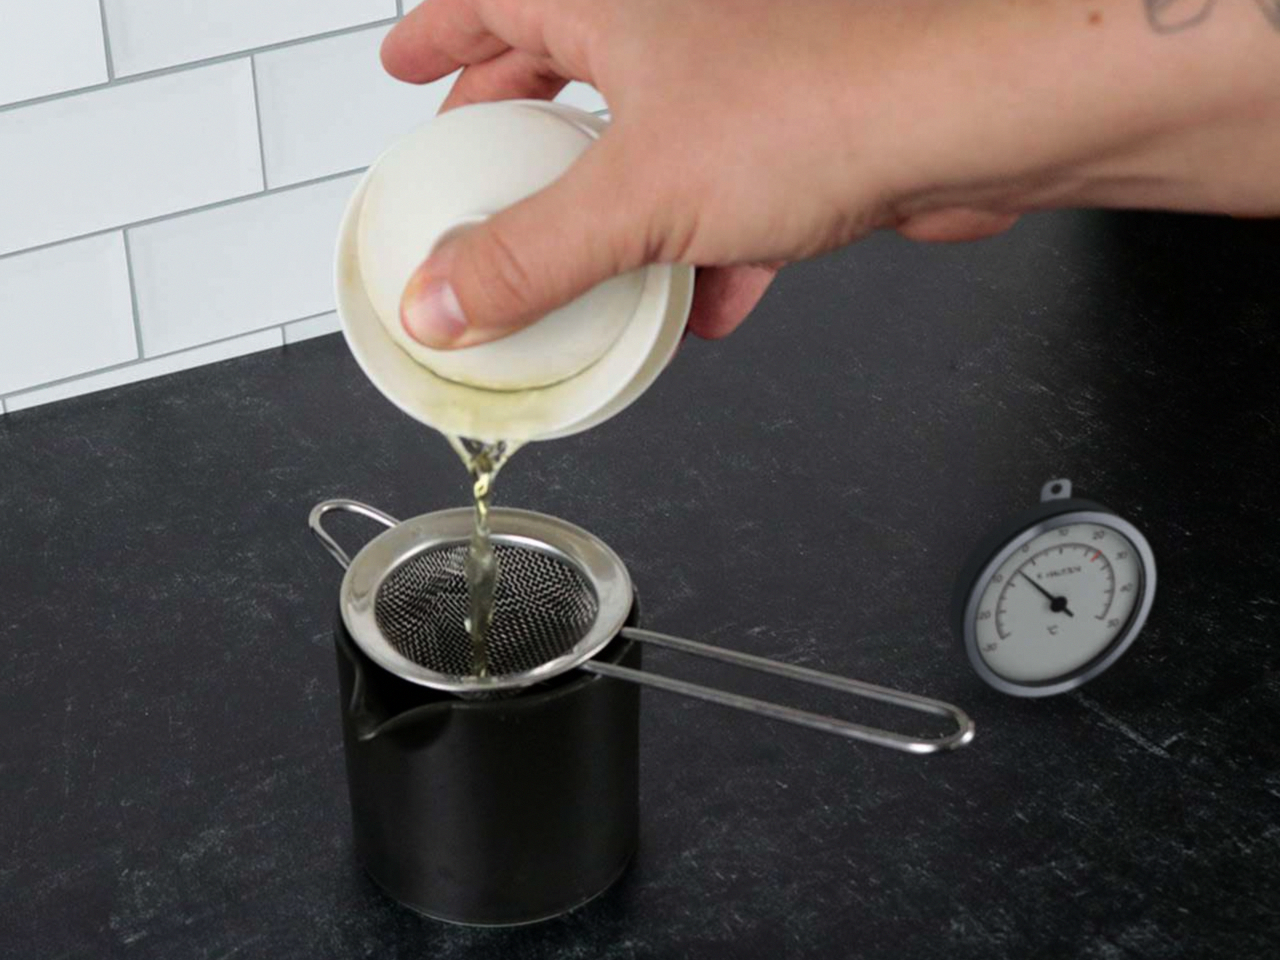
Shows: -5,°C
